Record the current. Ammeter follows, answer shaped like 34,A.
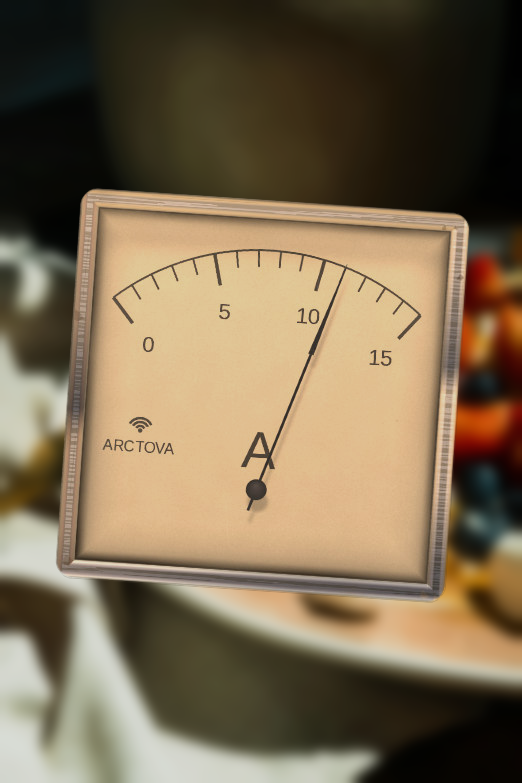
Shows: 11,A
